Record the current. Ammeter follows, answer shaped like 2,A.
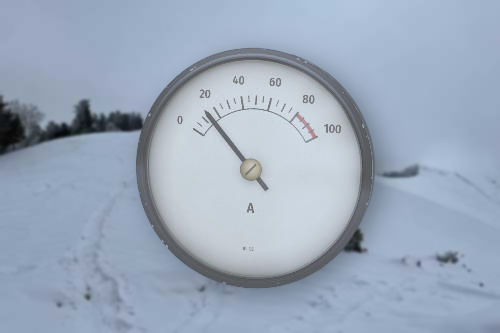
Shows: 15,A
